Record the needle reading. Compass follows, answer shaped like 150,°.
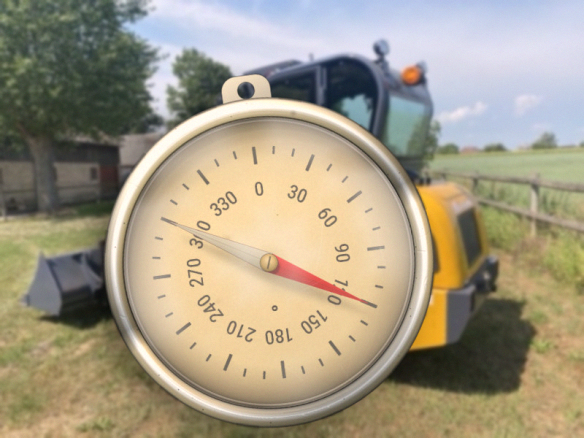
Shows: 120,°
